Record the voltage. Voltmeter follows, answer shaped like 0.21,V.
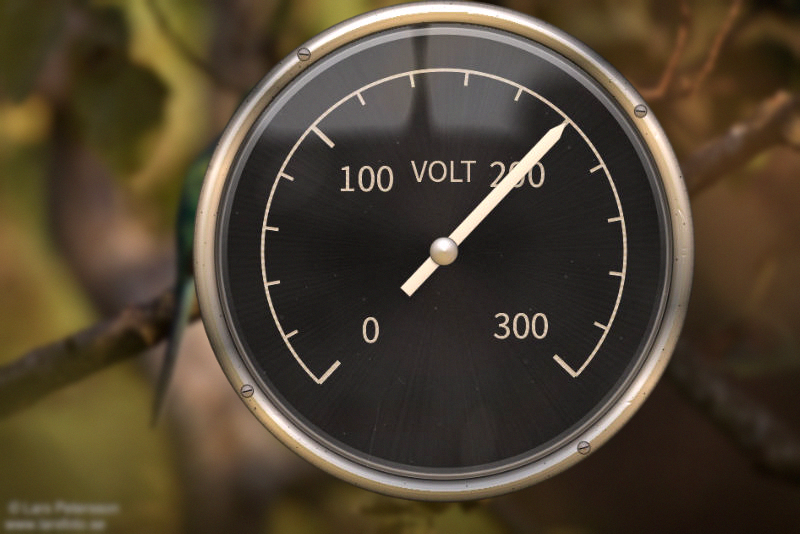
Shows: 200,V
